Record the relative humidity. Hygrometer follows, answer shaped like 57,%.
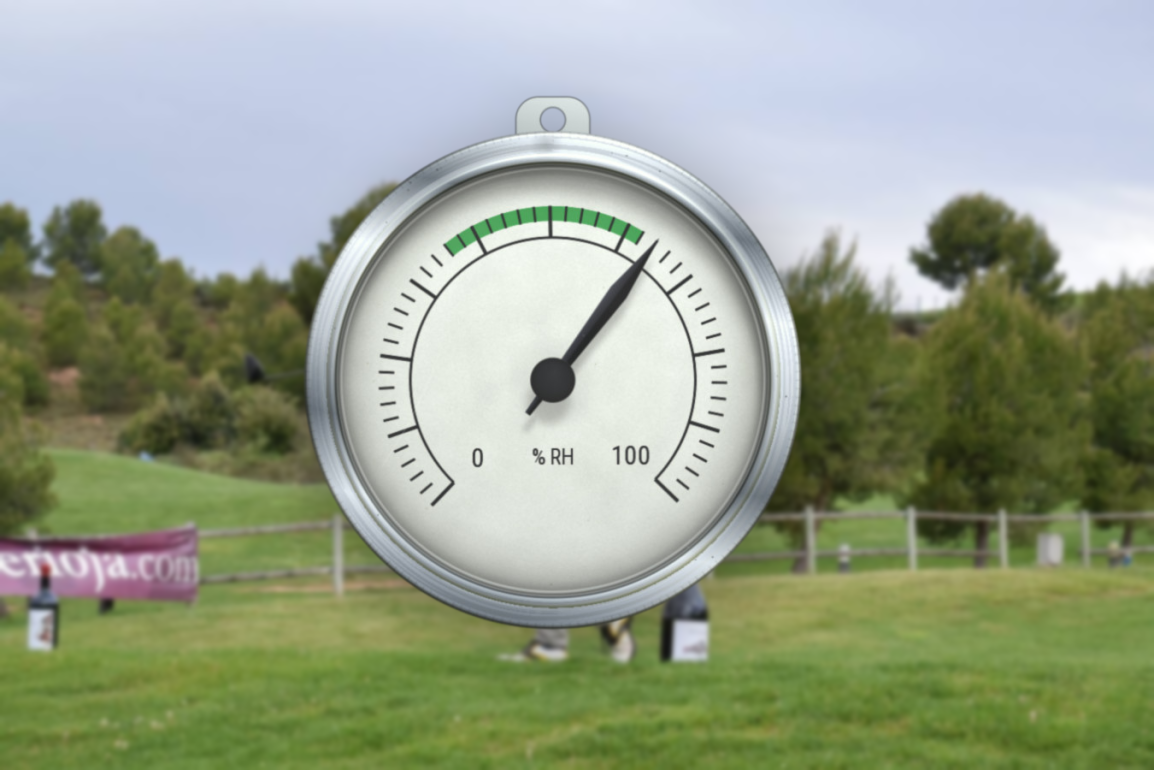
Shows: 64,%
